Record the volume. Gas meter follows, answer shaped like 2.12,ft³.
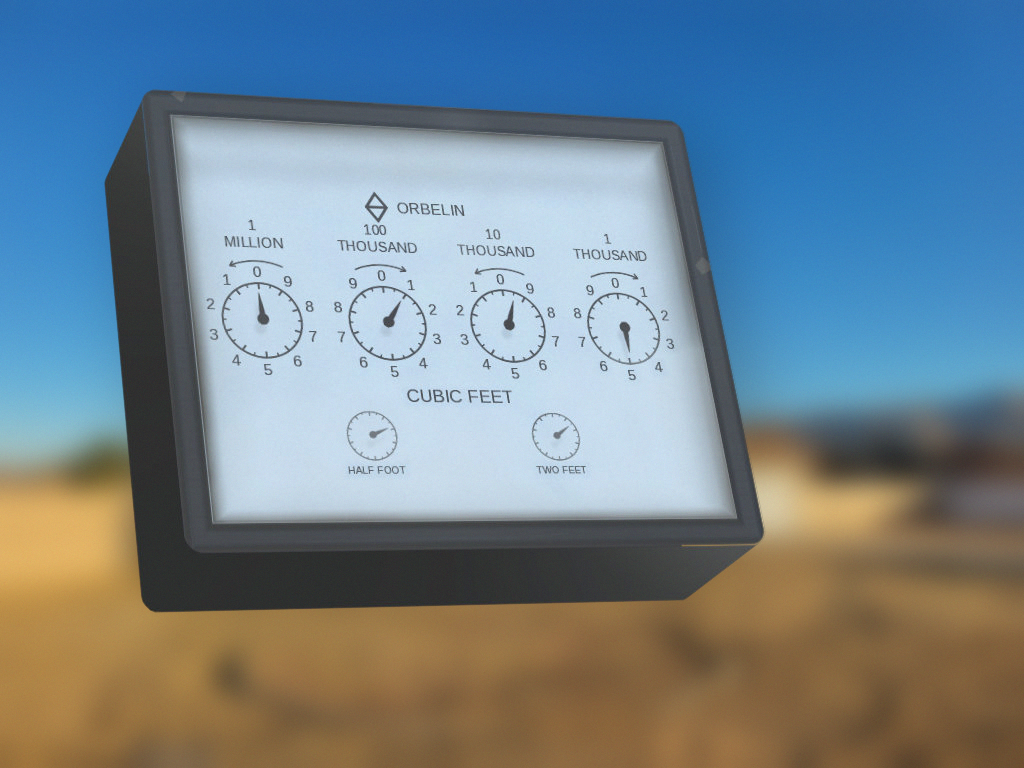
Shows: 9500,ft³
